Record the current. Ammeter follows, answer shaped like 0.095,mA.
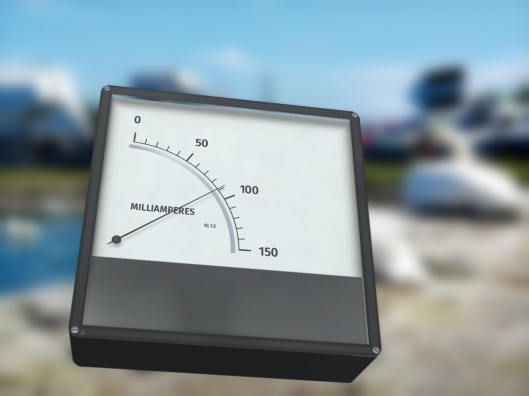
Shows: 90,mA
